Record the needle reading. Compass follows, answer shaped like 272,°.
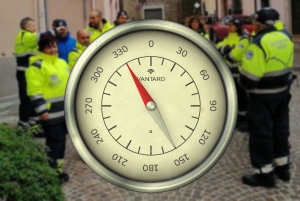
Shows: 330,°
